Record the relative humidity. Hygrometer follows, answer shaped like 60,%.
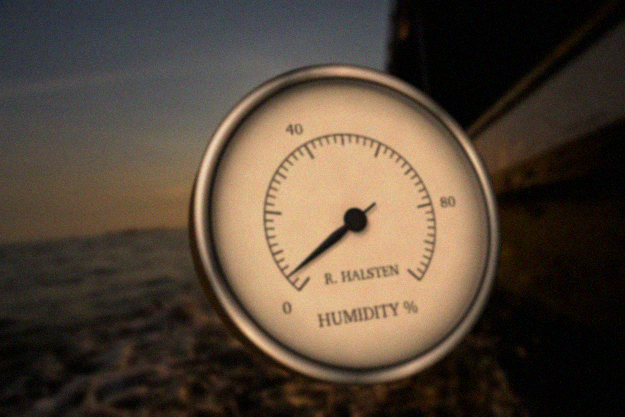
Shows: 4,%
